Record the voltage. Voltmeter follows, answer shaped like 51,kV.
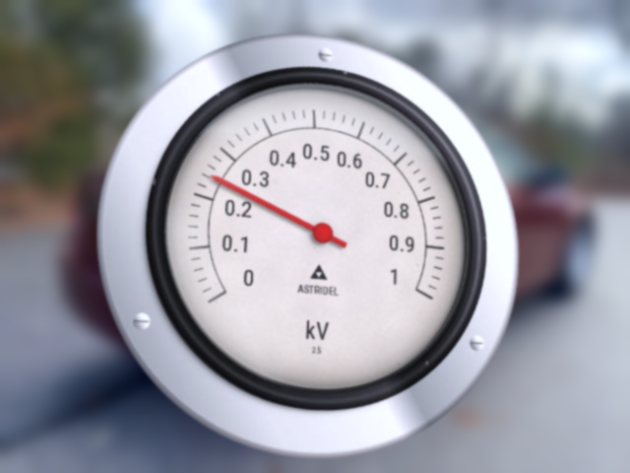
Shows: 0.24,kV
